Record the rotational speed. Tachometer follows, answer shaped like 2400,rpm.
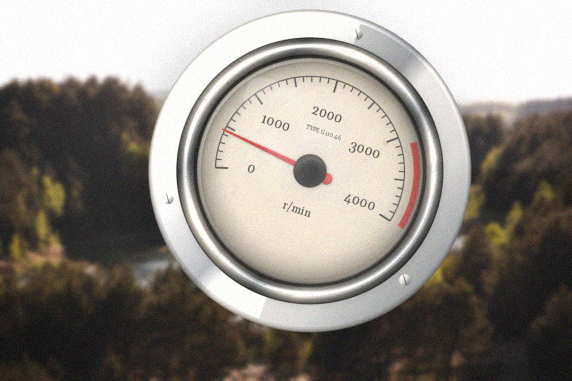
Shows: 450,rpm
